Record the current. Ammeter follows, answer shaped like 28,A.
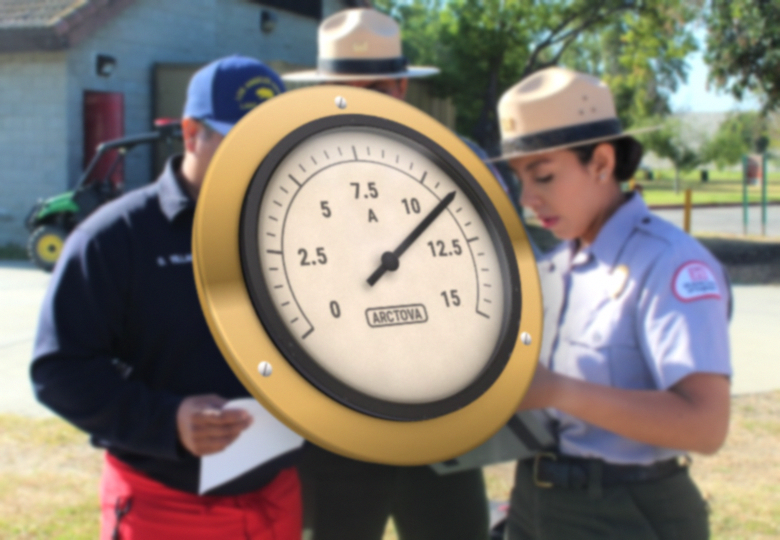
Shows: 11,A
